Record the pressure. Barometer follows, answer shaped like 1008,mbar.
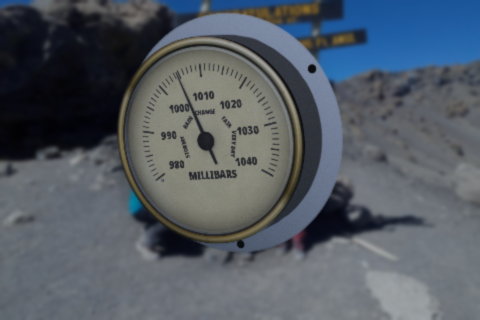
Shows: 1005,mbar
